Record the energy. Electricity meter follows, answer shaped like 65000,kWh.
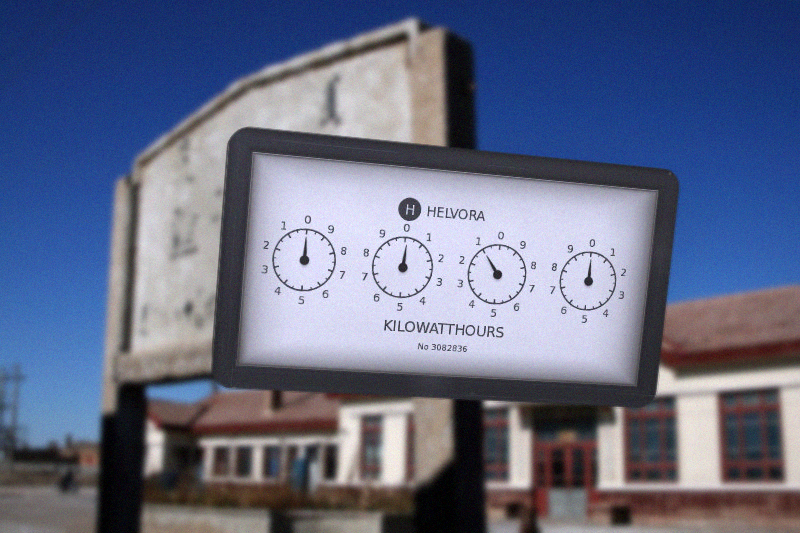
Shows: 10,kWh
